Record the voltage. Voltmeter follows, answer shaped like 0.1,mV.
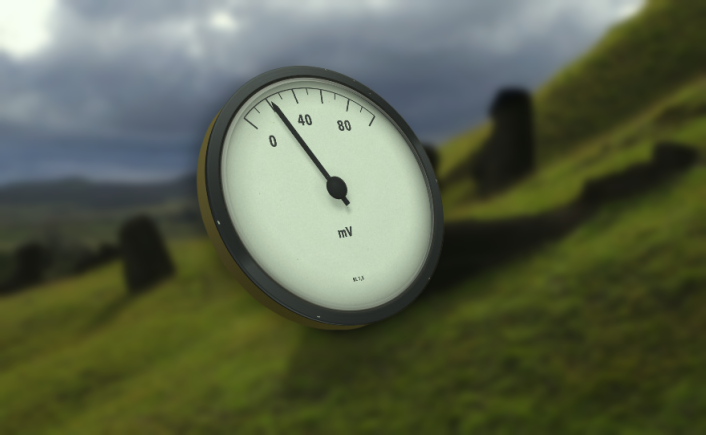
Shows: 20,mV
